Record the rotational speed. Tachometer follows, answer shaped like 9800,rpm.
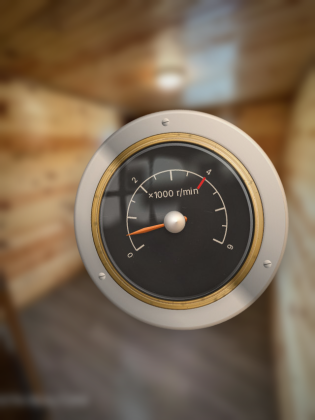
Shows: 500,rpm
